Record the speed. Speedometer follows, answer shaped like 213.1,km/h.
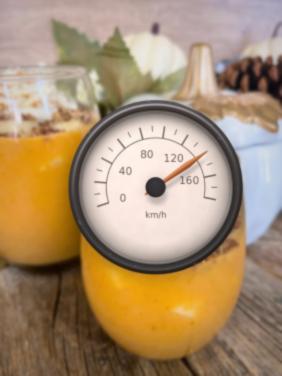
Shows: 140,km/h
